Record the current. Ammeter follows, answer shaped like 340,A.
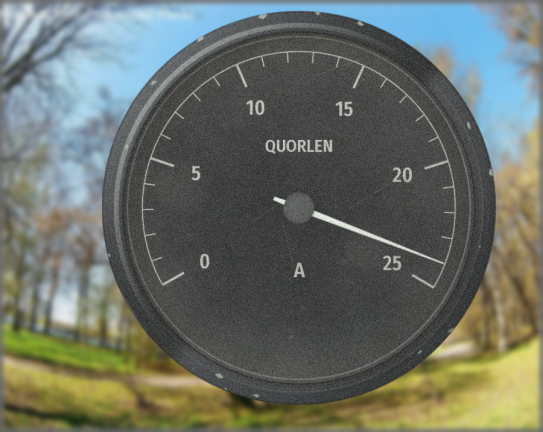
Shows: 24,A
